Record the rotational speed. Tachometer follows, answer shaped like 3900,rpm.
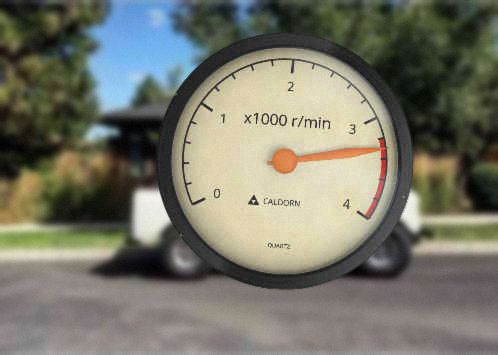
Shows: 3300,rpm
